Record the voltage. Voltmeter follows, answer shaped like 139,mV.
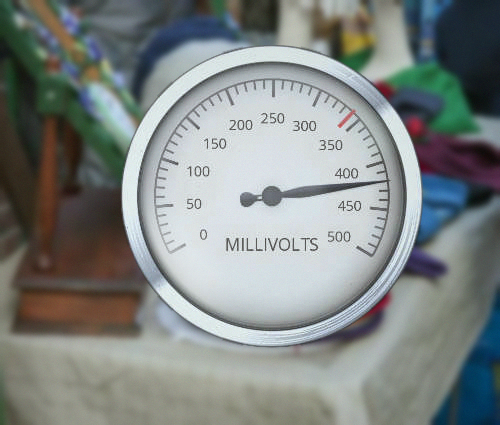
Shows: 420,mV
